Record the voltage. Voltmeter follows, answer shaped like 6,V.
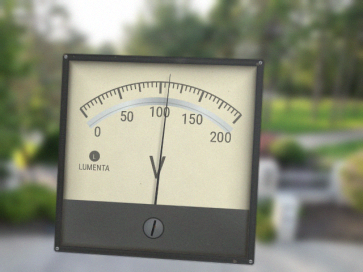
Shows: 110,V
